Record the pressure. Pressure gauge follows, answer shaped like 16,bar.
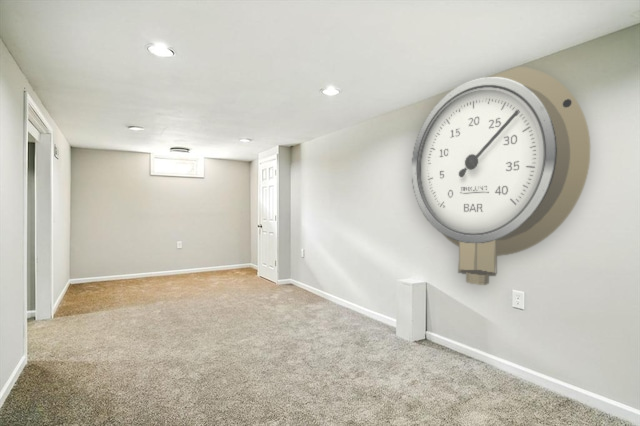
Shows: 27.5,bar
